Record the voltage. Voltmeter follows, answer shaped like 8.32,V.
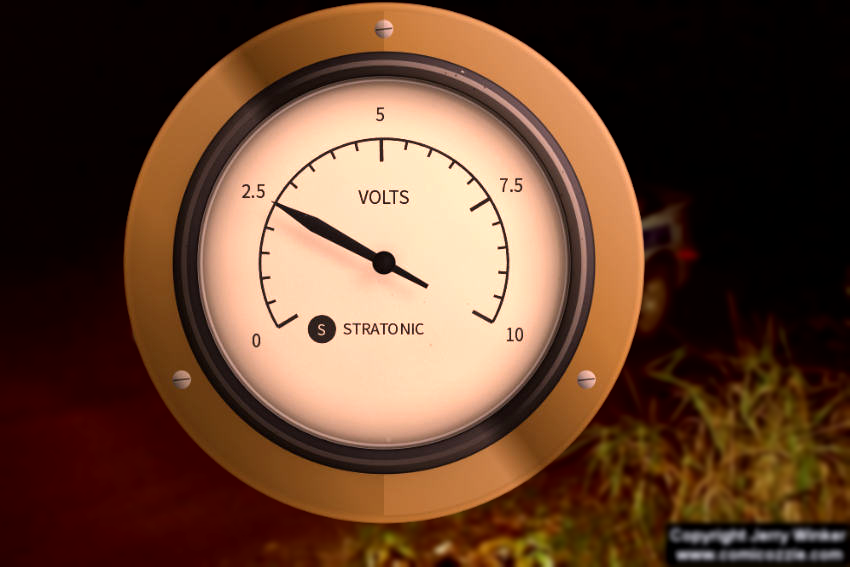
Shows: 2.5,V
